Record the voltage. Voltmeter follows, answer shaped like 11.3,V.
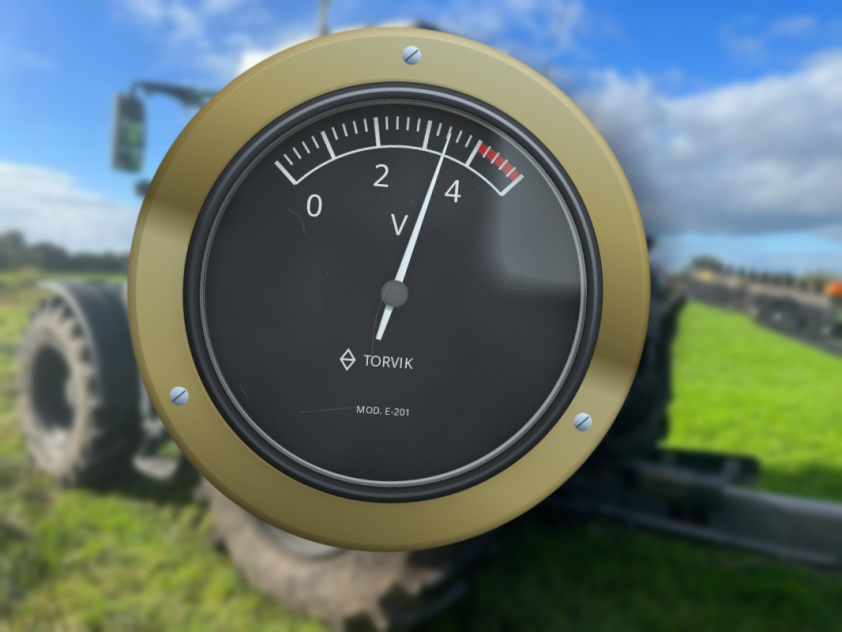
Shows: 3.4,V
